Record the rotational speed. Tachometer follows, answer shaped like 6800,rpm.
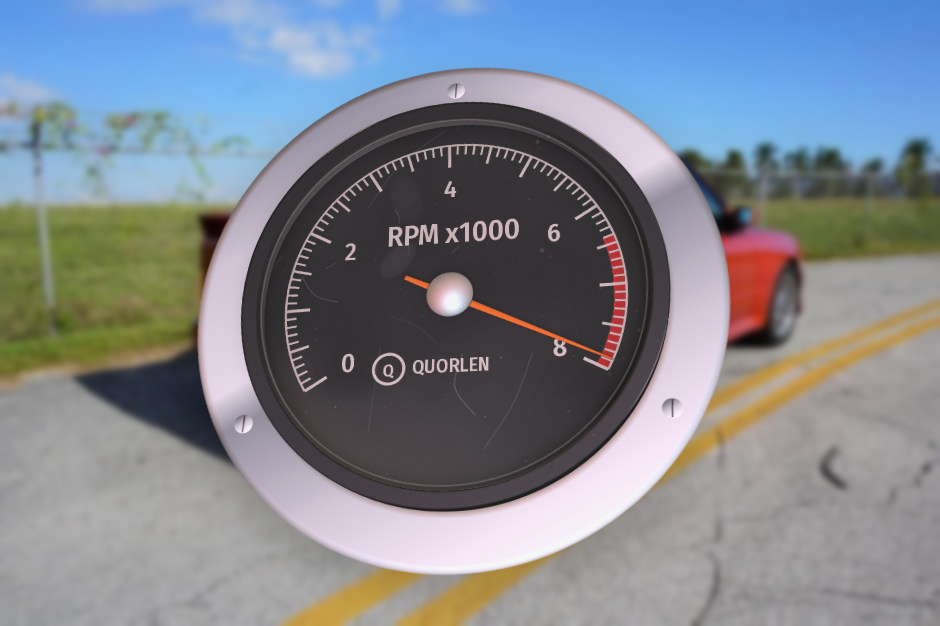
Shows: 7900,rpm
